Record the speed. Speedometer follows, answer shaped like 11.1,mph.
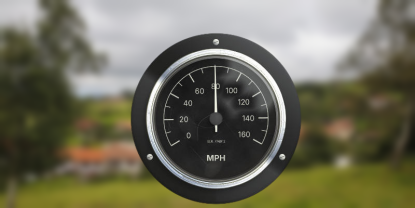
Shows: 80,mph
